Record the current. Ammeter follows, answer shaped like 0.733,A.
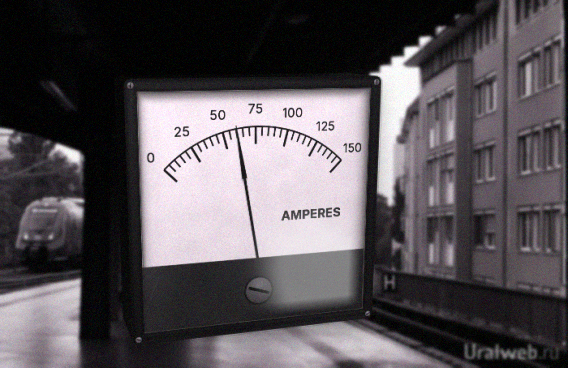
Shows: 60,A
